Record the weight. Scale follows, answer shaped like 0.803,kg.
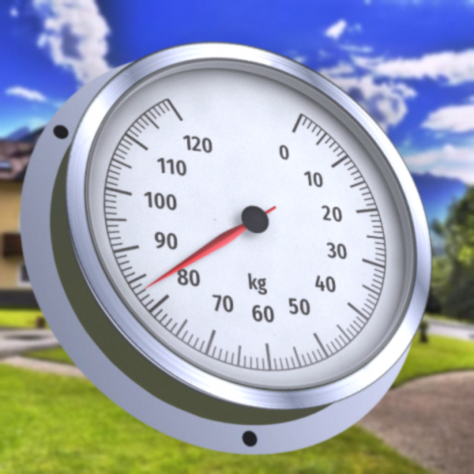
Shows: 83,kg
